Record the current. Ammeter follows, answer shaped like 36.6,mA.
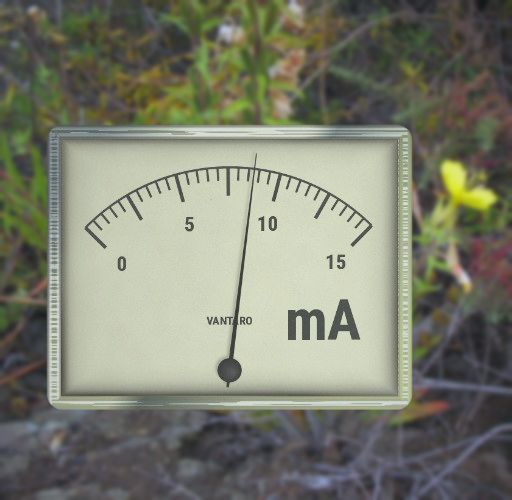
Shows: 8.75,mA
